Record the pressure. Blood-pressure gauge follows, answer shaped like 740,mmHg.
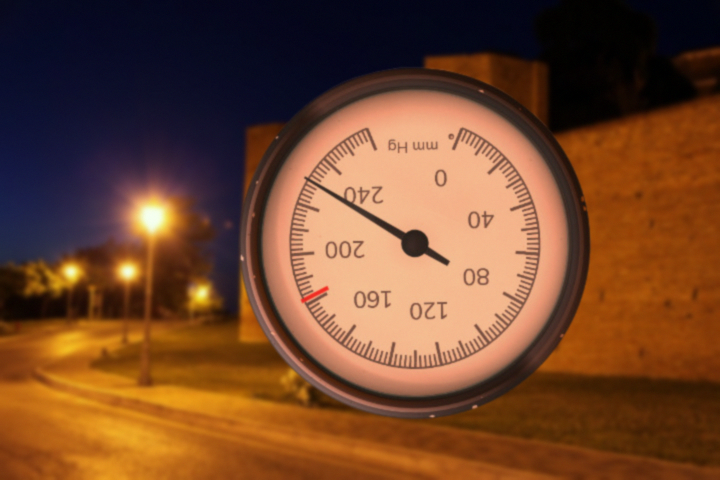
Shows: 230,mmHg
